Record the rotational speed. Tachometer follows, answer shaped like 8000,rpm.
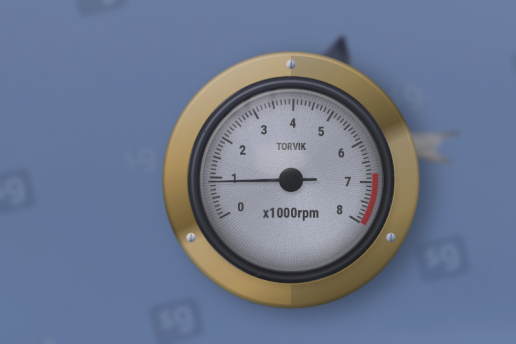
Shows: 900,rpm
